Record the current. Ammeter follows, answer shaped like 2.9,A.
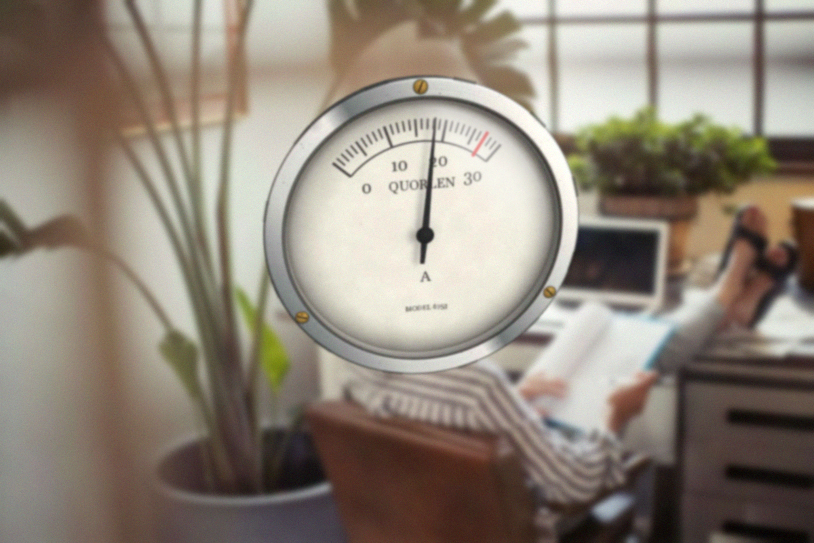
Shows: 18,A
